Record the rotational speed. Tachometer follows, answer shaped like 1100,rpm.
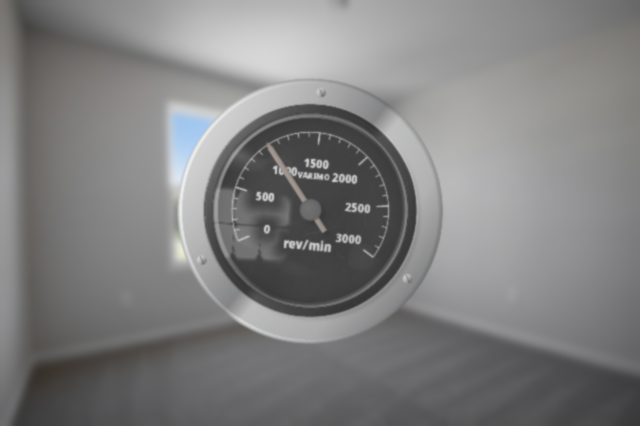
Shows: 1000,rpm
